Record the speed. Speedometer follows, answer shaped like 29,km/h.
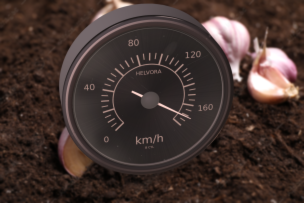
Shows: 170,km/h
